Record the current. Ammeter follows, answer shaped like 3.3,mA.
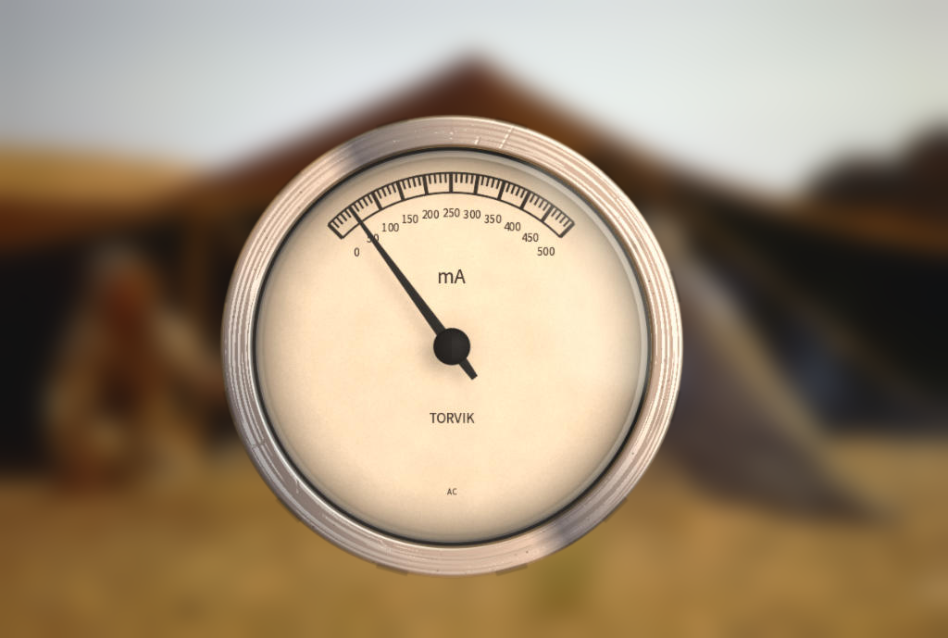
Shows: 50,mA
